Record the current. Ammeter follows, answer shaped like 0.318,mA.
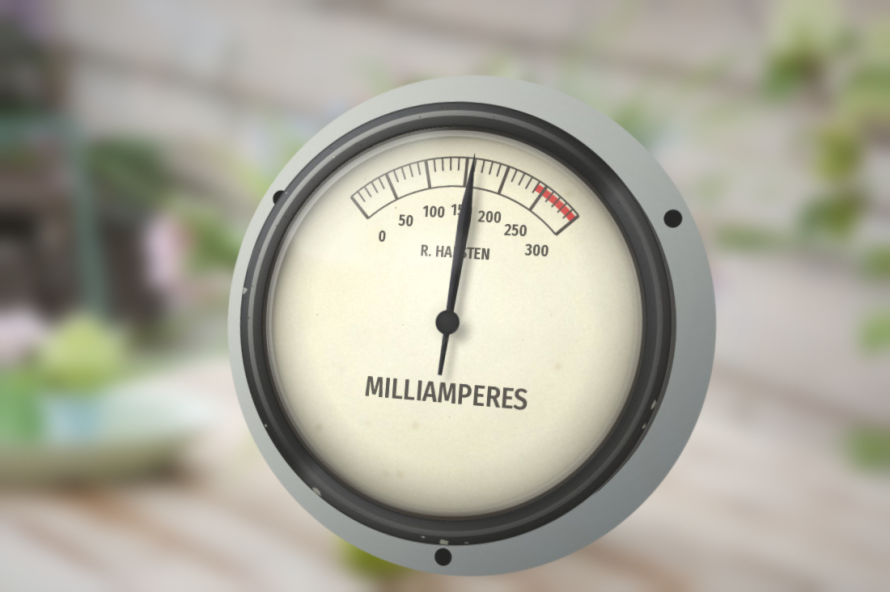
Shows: 160,mA
